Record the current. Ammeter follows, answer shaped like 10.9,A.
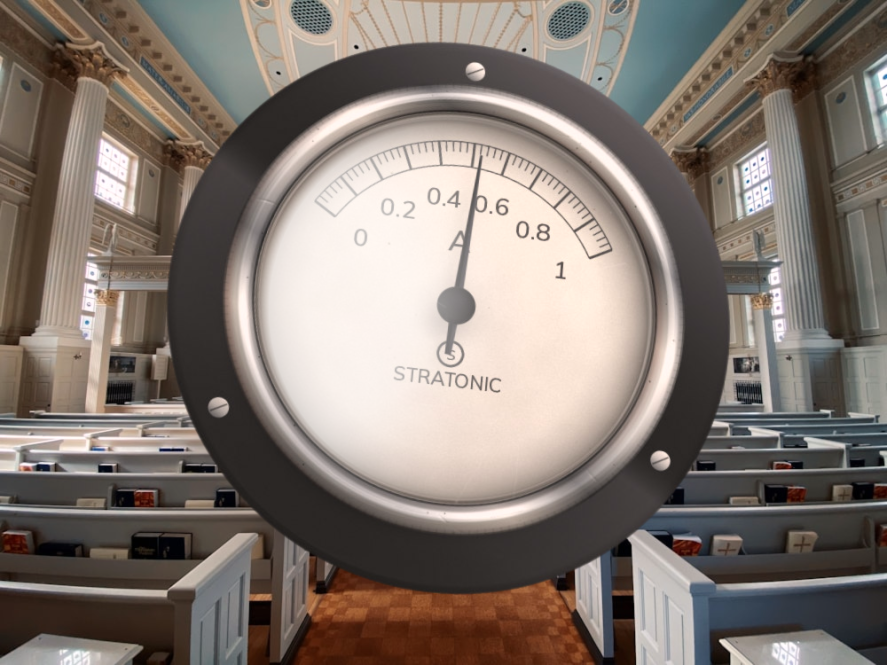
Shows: 0.52,A
